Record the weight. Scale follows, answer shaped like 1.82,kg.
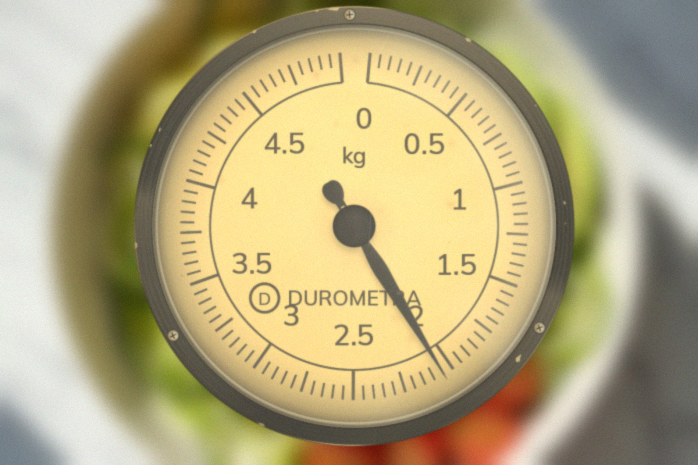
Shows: 2.05,kg
